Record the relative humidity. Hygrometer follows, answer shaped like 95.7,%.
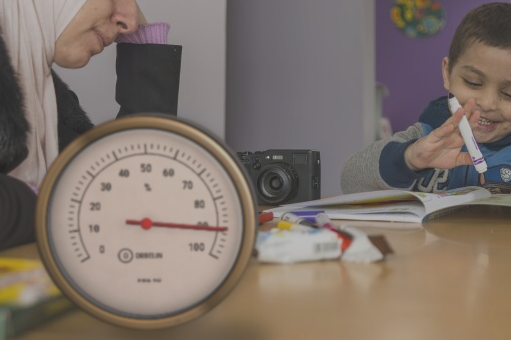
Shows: 90,%
